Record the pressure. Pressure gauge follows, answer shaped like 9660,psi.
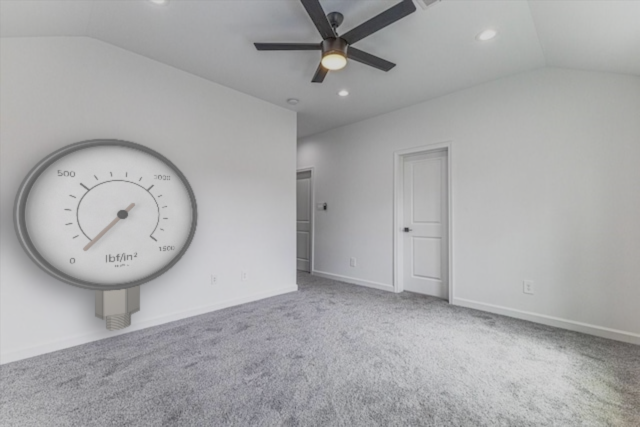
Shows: 0,psi
